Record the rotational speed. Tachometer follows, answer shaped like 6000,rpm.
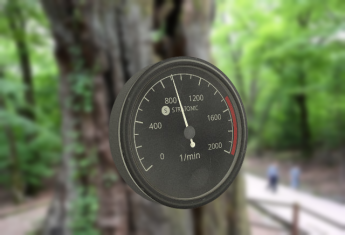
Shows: 900,rpm
